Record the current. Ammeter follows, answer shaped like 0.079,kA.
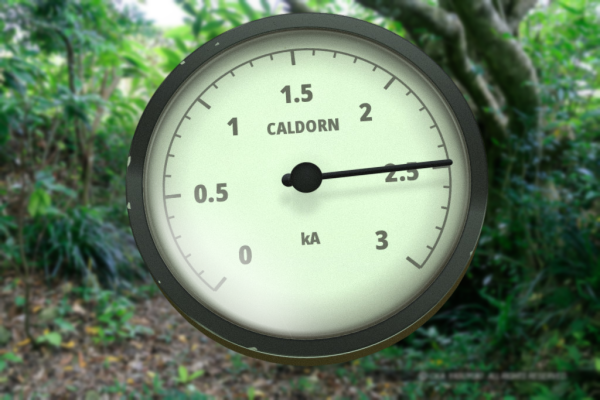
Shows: 2.5,kA
